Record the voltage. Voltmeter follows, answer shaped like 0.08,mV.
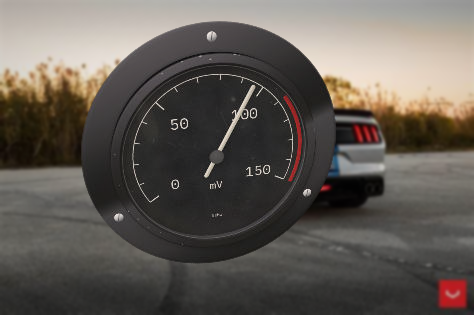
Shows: 95,mV
